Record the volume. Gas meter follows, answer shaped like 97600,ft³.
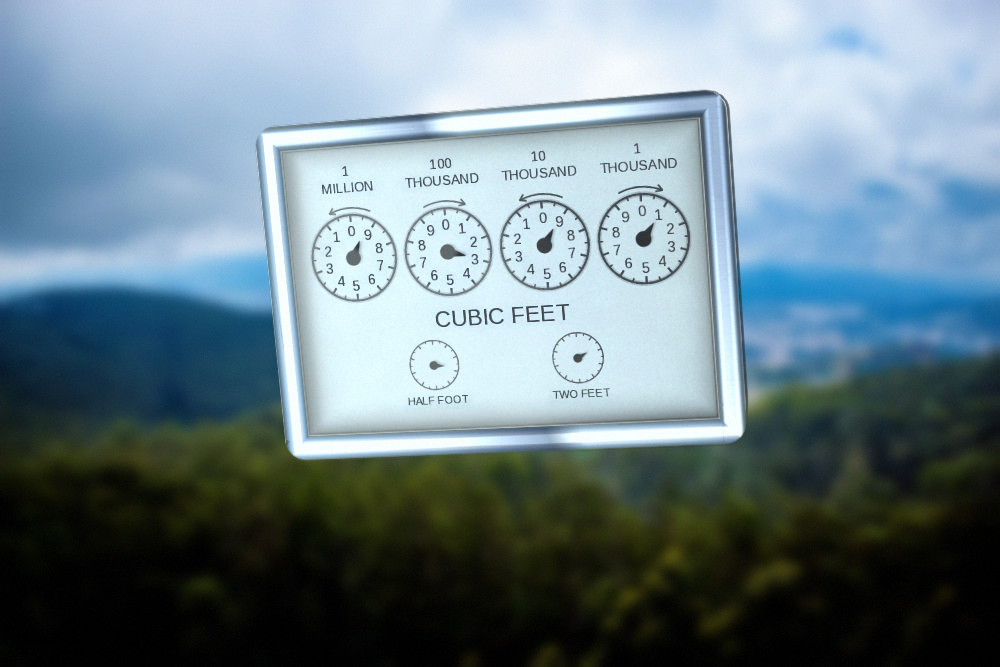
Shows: 929100,ft³
